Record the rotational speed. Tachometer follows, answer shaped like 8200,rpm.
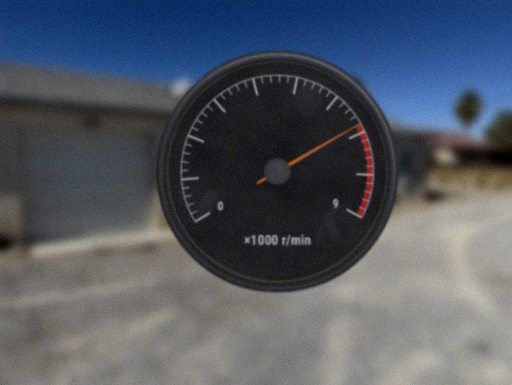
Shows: 6800,rpm
